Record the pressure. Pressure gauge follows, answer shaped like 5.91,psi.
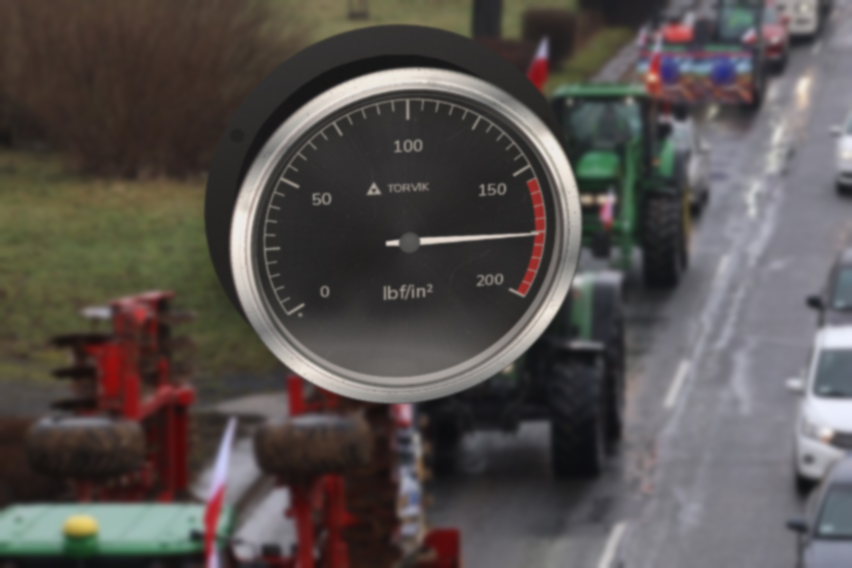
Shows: 175,psi
